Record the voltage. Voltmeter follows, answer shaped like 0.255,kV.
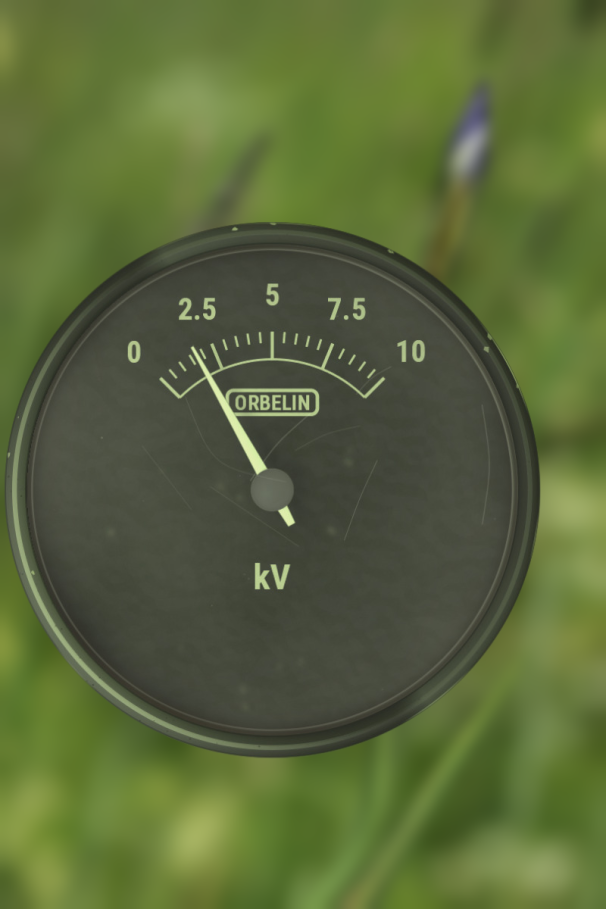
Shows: 1.75,kV
